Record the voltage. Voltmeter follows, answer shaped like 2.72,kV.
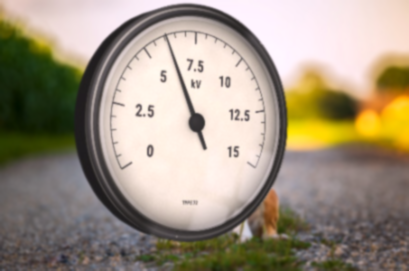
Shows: 6,kV
